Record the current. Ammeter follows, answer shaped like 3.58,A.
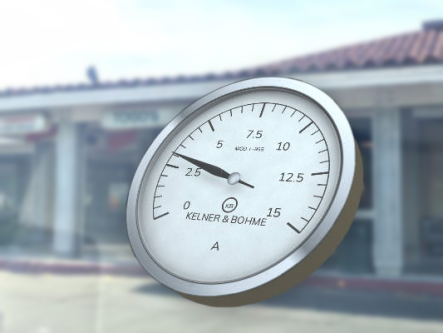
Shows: 3,A
